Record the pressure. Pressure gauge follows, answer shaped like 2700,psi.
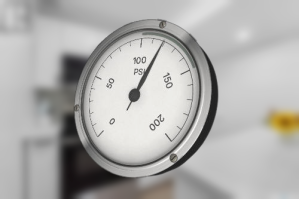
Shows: 120,psi
